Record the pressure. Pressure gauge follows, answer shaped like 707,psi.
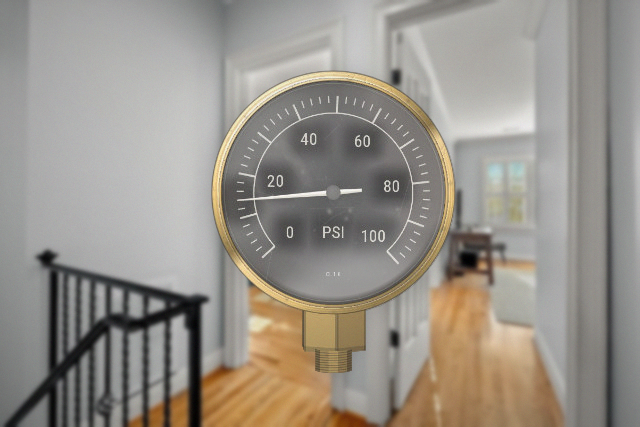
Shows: 14,psi
